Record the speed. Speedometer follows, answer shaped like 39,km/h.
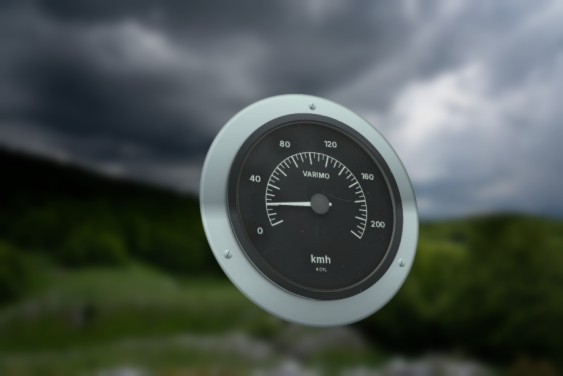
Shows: 20,km/h
